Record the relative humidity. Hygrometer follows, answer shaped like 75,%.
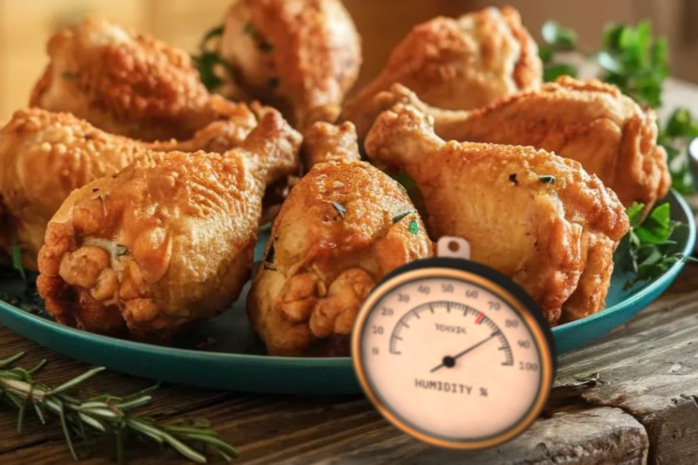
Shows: 80,%
